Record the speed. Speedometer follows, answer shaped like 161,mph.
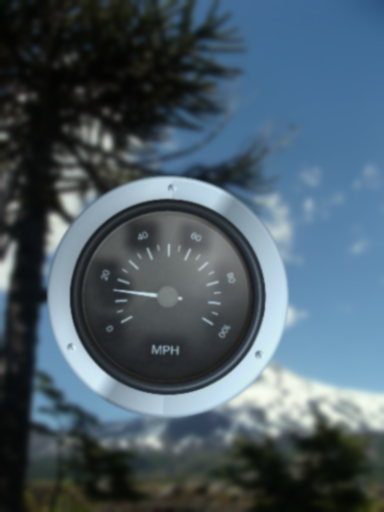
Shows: 15,mph
